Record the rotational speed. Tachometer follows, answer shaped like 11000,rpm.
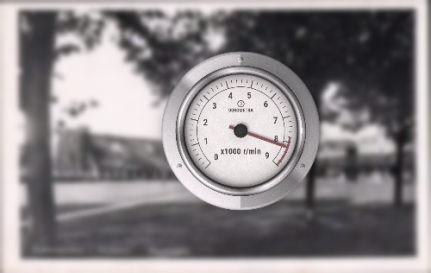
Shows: 8200,rpm
